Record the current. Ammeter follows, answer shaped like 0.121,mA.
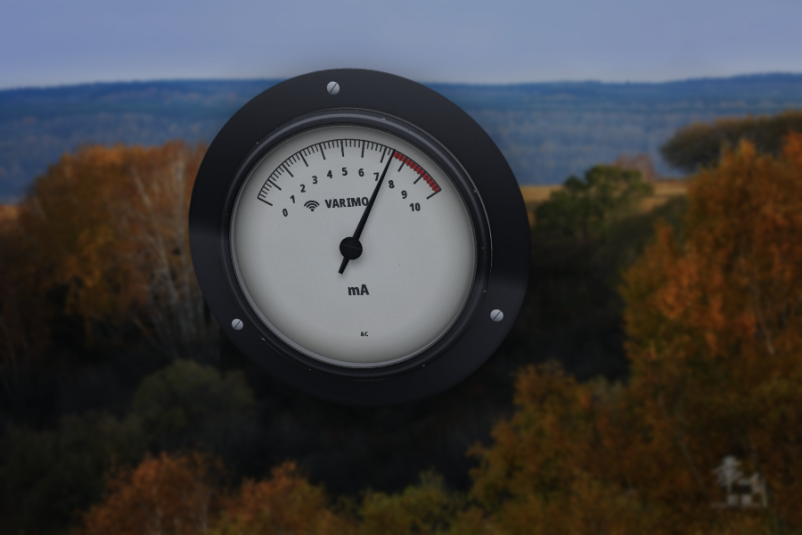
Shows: 7.4,mA
